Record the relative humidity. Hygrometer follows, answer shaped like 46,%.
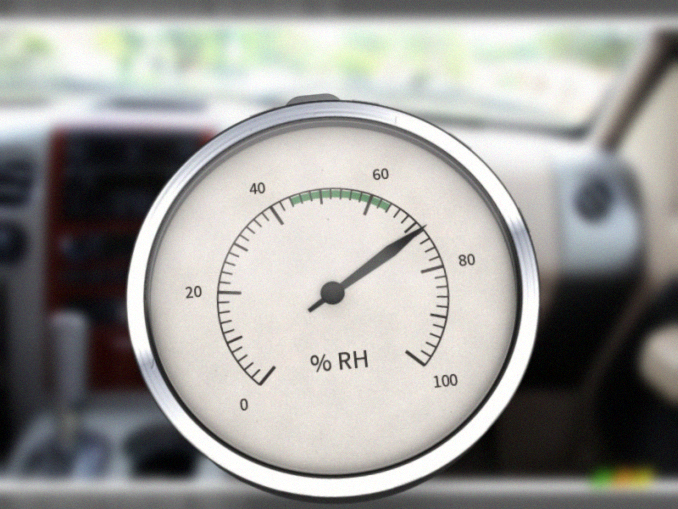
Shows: 72,%
